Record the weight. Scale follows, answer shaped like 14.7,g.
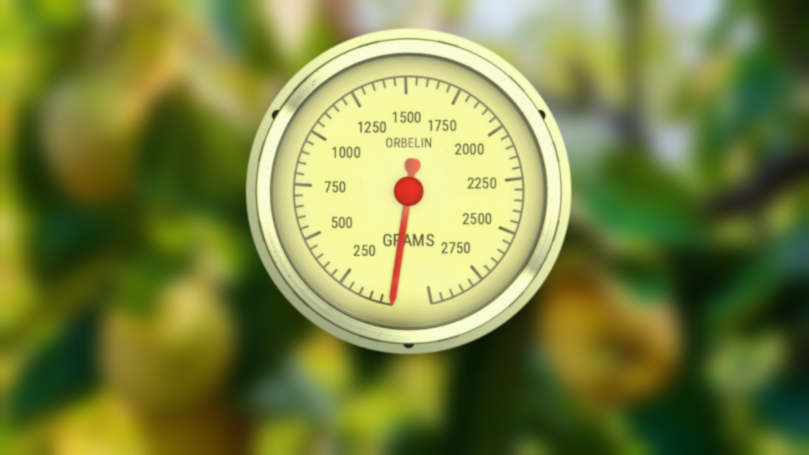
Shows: 0,g
